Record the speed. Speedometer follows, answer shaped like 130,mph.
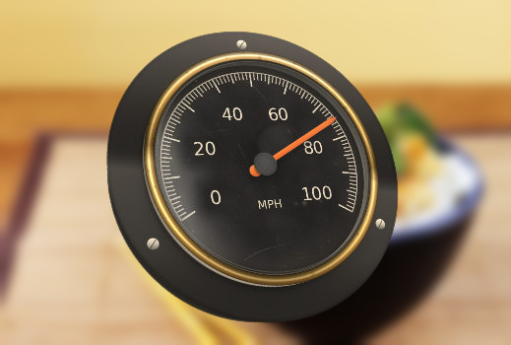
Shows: 75,mph
